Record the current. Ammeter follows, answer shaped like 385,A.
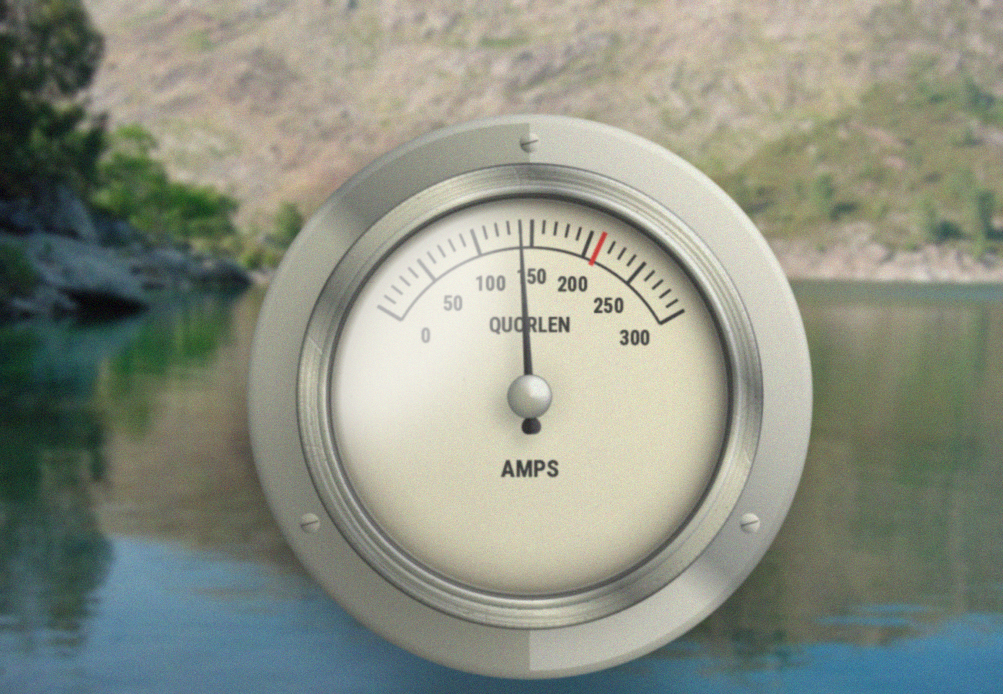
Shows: 140,A
